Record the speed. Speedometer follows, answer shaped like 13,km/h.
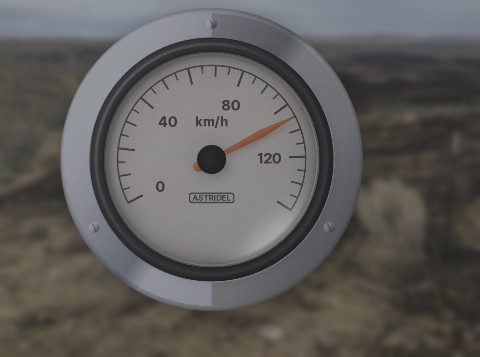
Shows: 105,km/h
